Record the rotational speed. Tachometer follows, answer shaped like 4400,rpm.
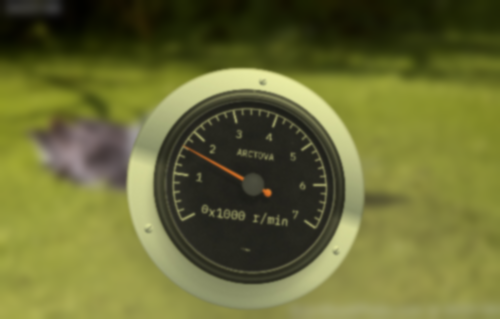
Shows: 1600,rpm
